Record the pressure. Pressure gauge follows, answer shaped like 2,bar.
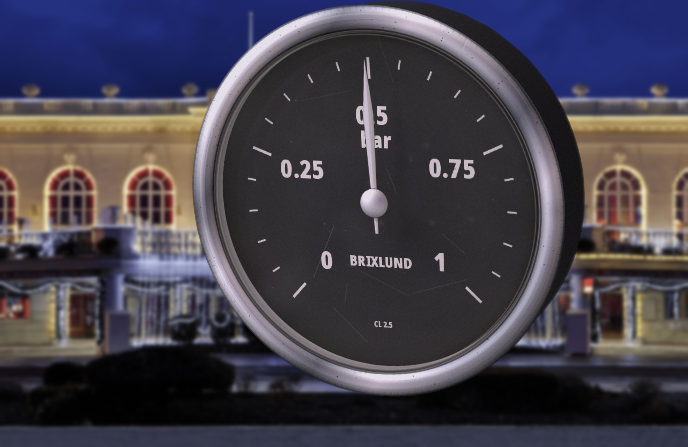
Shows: 0.5,bar
